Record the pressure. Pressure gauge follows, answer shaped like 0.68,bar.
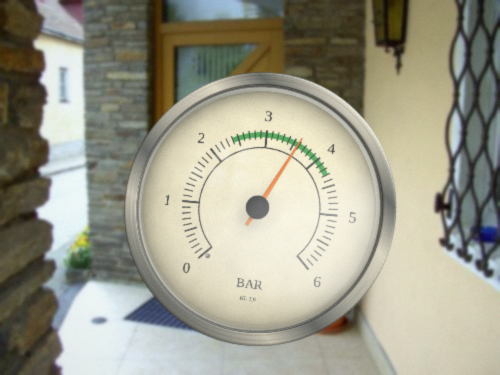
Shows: 3.6,bar
